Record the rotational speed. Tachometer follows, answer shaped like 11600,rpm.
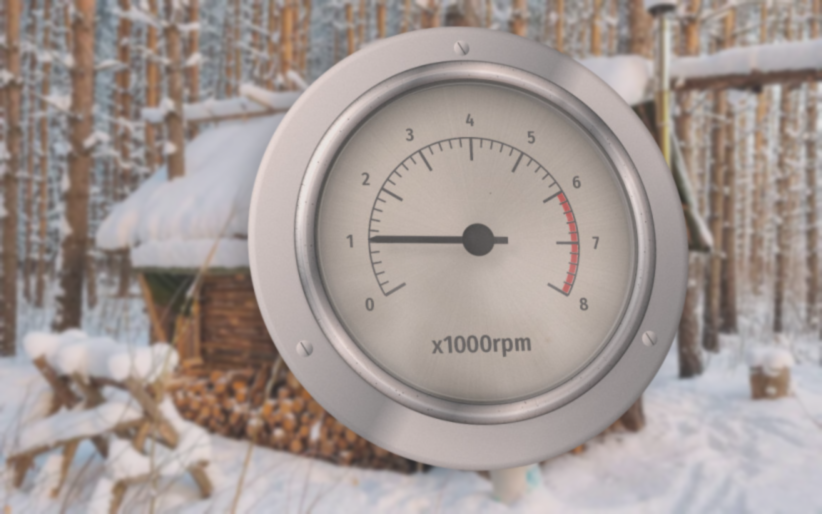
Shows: 1000,rpm
